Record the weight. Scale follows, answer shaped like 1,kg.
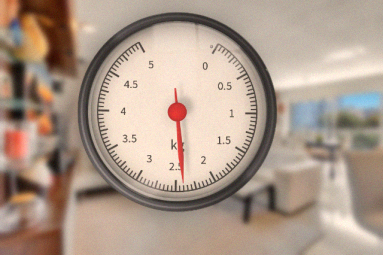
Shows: 2.4,kg
